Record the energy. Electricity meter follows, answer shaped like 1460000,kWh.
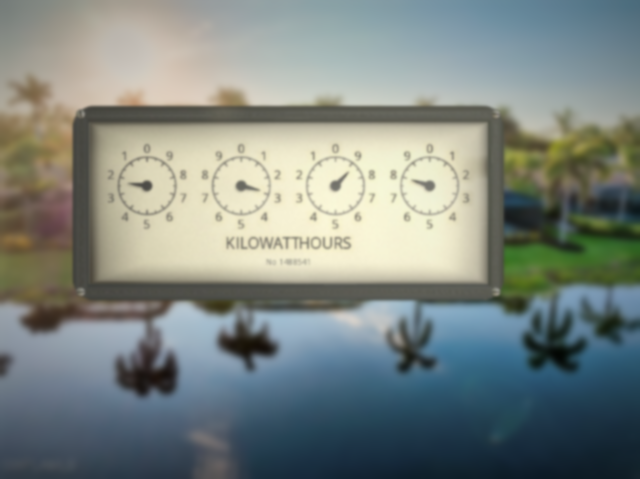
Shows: 2288,kWh
